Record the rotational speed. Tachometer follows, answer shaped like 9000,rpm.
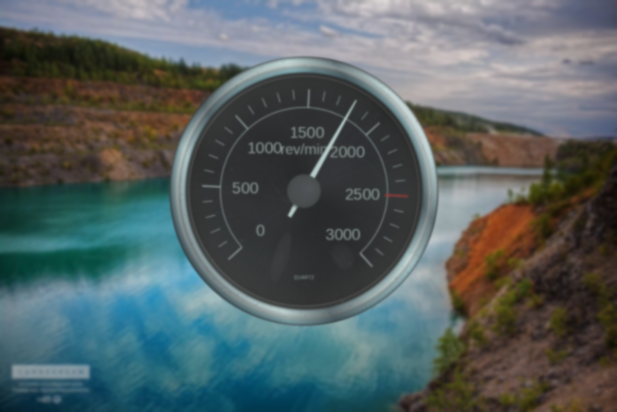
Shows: 1800,rpm
